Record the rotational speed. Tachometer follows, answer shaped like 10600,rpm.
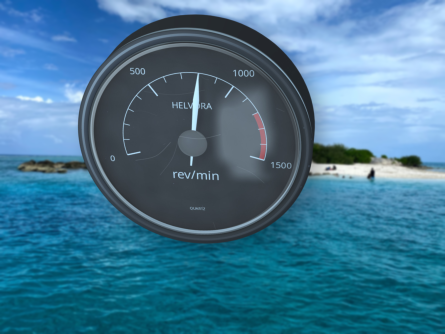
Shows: 800,rpm
